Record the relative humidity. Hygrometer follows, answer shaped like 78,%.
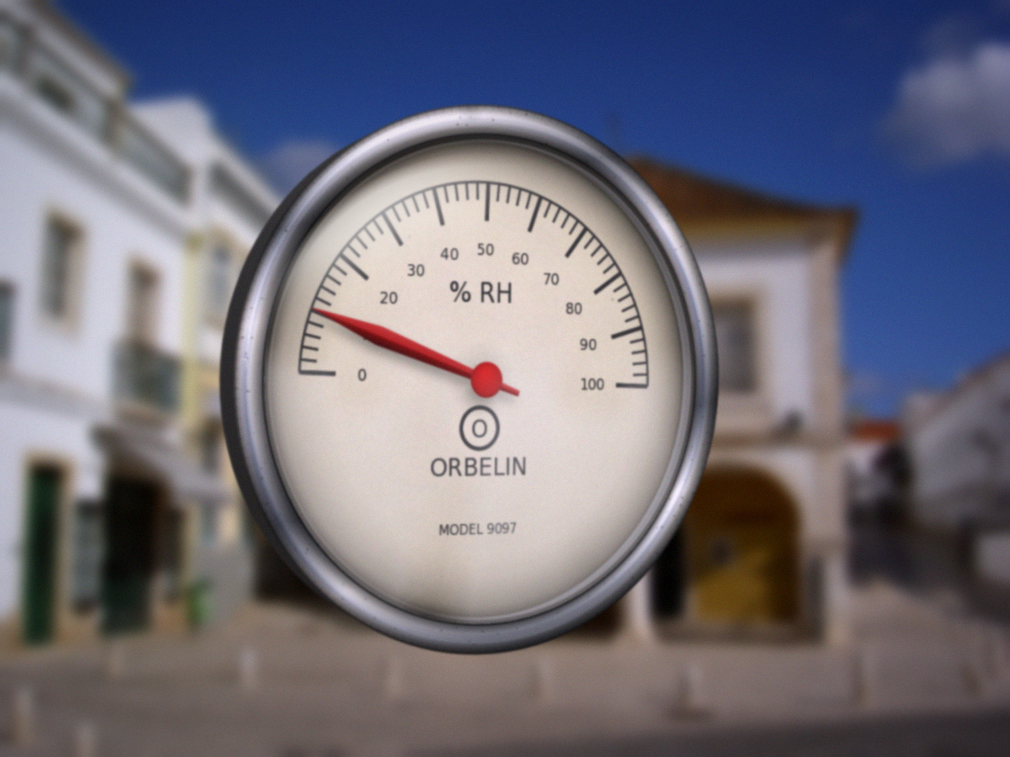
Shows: 10,%
